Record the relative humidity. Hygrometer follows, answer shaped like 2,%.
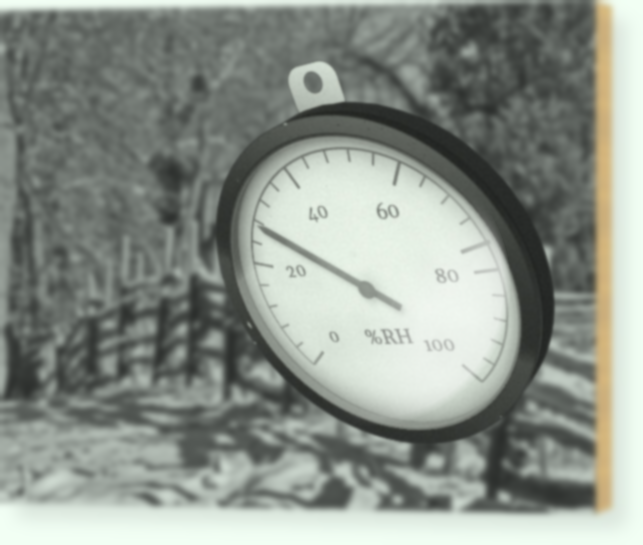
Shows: 28,%
